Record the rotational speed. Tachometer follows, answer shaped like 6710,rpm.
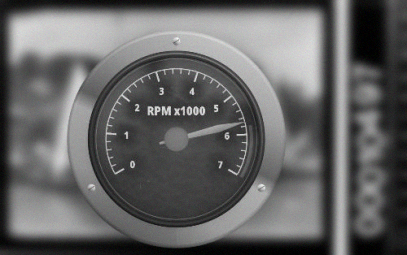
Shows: 5700,rpm
